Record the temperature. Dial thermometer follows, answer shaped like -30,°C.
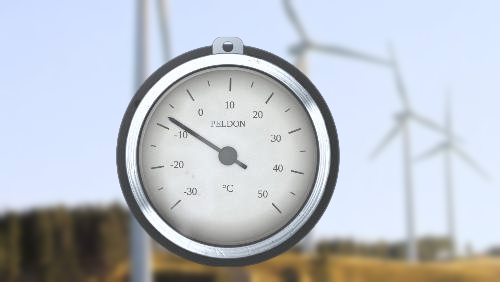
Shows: -7.5,°C
